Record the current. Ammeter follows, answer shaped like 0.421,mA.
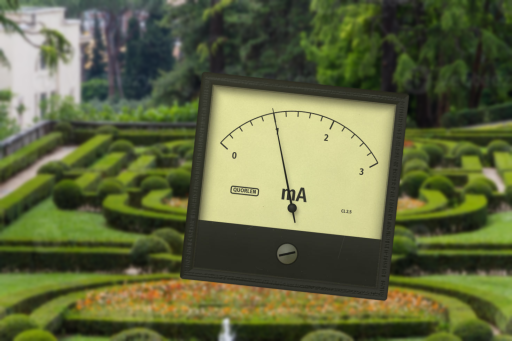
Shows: 1,mA
